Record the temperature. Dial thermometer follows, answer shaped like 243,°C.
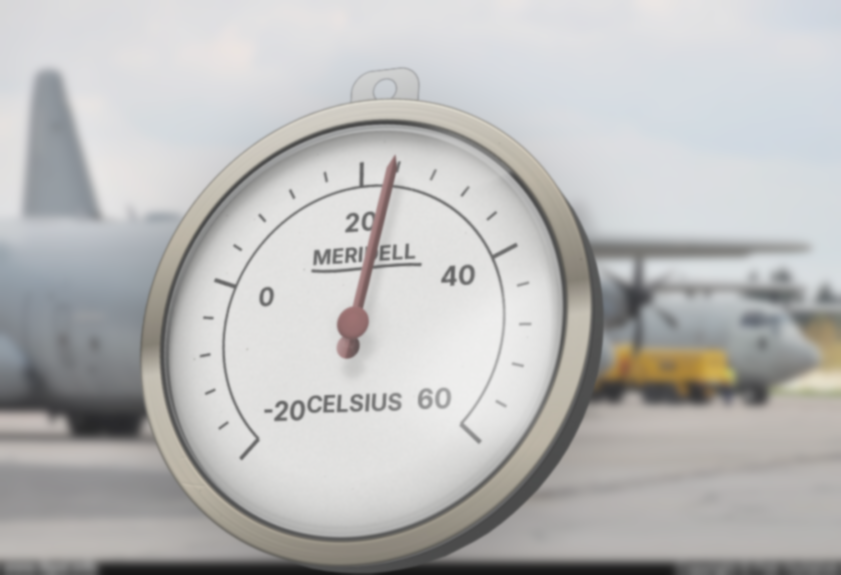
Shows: 24,°C
